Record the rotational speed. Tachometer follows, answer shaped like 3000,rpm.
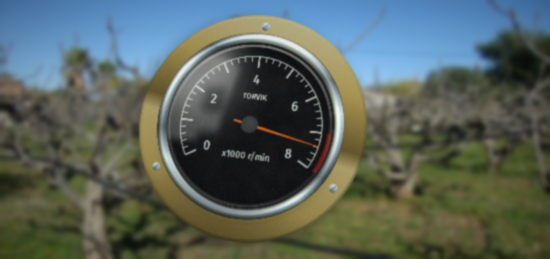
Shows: 7400,rpm
